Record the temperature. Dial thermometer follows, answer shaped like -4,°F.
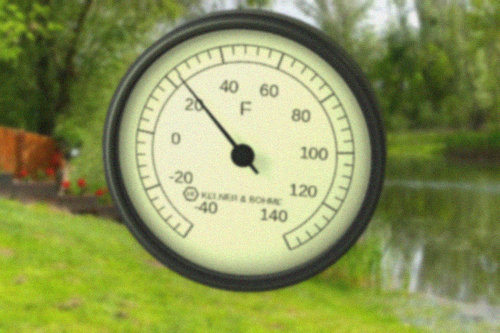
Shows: 24,°F
